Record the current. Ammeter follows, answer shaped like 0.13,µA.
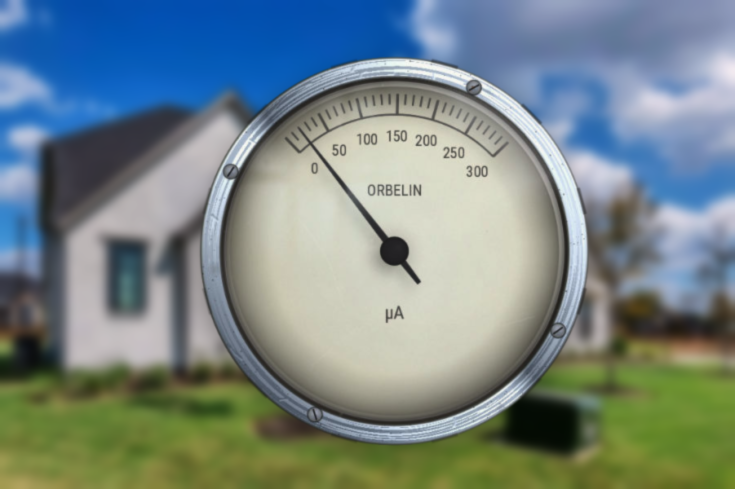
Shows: 20,µA
